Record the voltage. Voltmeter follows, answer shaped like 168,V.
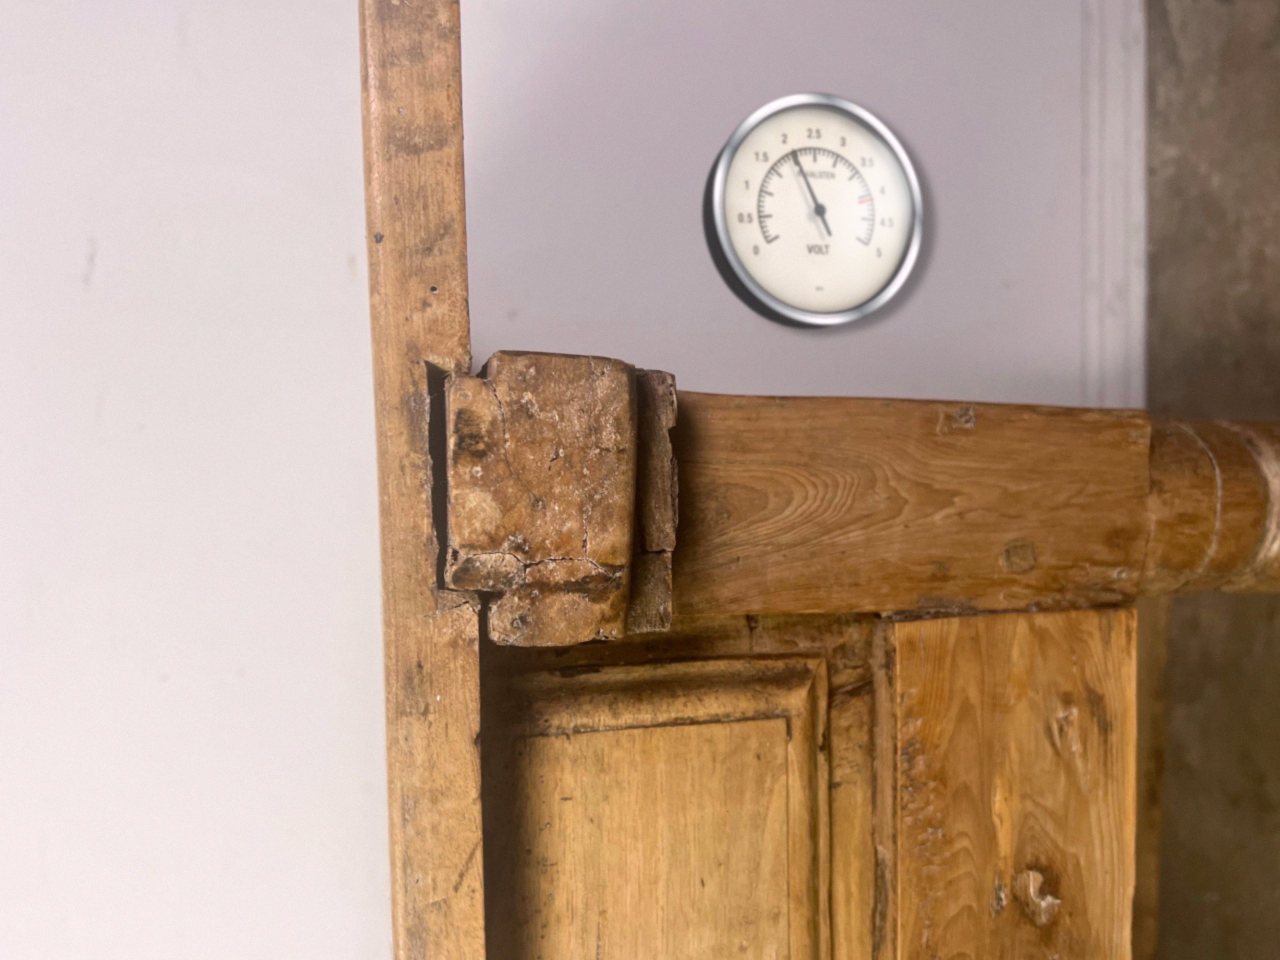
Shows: 2,V
